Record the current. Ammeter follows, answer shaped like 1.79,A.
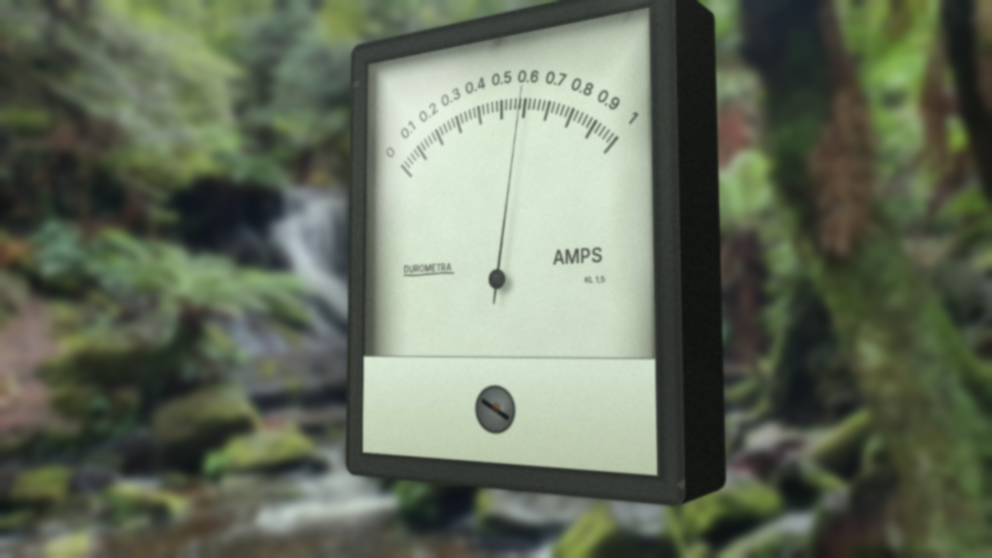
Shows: 0.6,A
